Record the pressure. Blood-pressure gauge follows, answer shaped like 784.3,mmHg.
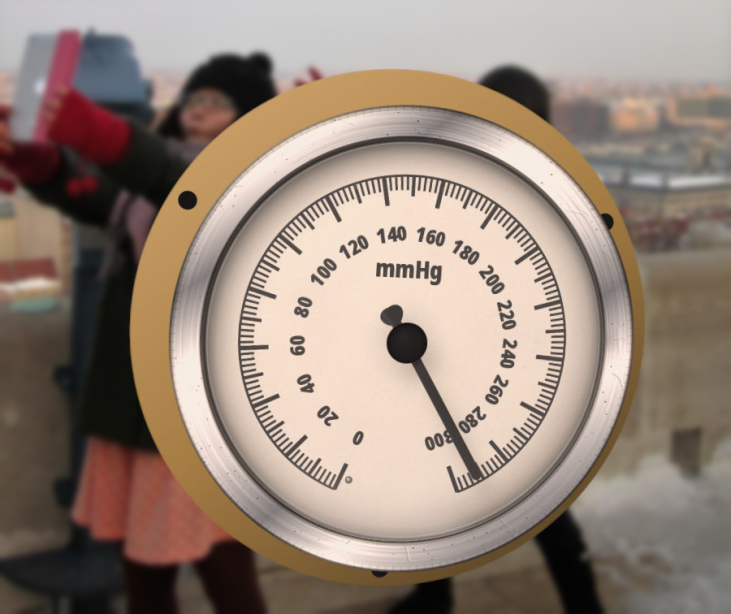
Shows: 292,mmHg
